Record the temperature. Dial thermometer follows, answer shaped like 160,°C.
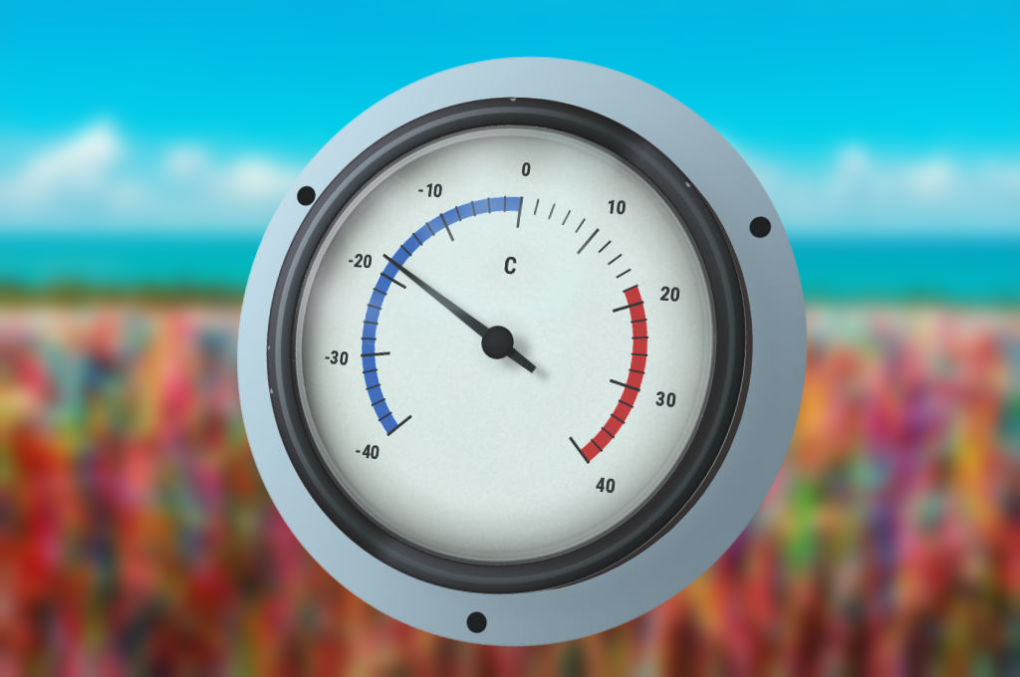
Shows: -18,°C
